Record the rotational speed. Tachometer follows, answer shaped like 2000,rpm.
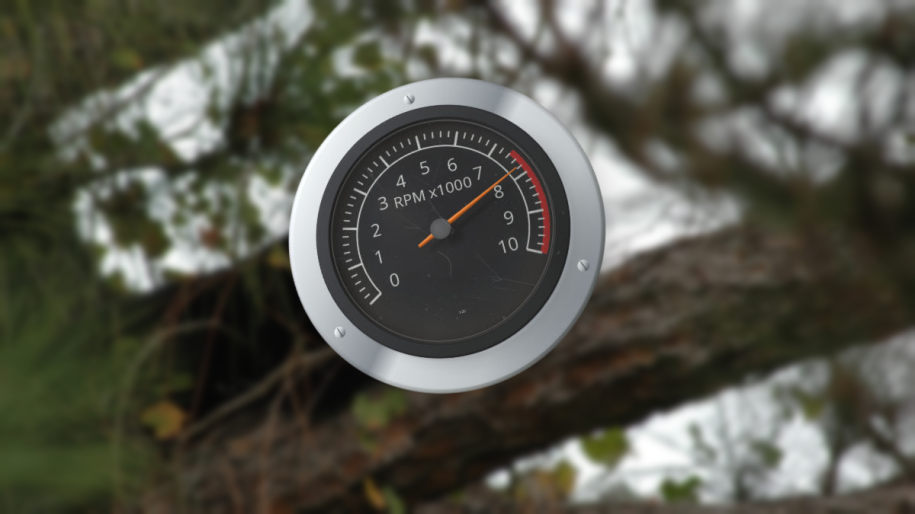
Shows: 7800,rpm
